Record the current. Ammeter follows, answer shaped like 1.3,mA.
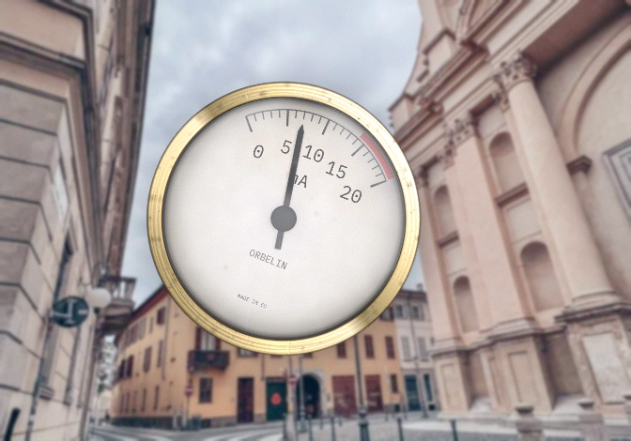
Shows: 7,mA
